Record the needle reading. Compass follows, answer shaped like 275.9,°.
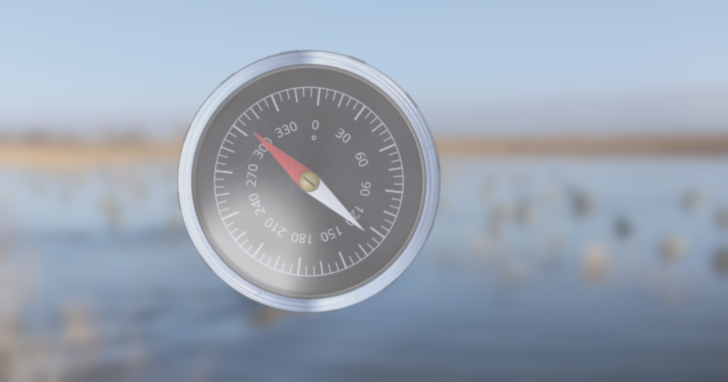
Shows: 305,°
